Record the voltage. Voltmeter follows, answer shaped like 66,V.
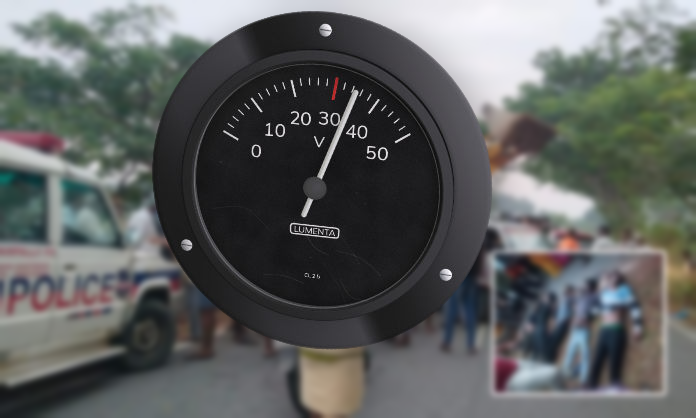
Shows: 35,V
